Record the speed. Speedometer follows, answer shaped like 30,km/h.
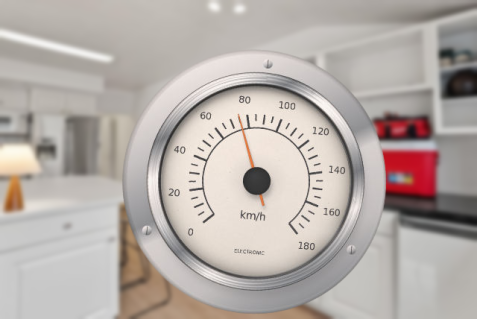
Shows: 75,km/h
